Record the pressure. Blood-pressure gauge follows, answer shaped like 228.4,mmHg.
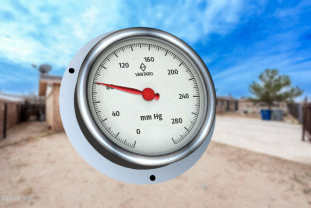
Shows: 80,mmHg
